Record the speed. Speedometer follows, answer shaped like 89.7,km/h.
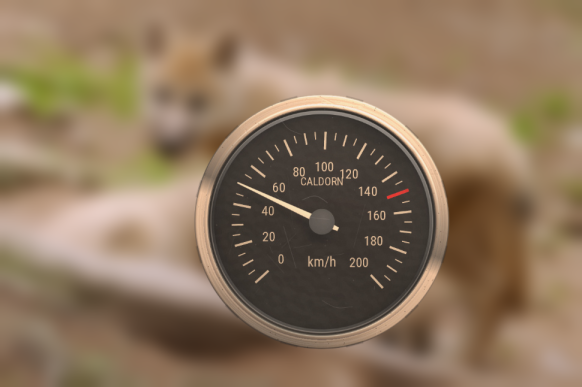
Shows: 50,km/h
